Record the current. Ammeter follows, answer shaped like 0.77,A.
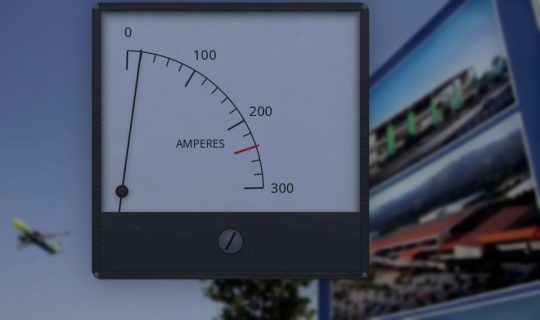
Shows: 20,A
